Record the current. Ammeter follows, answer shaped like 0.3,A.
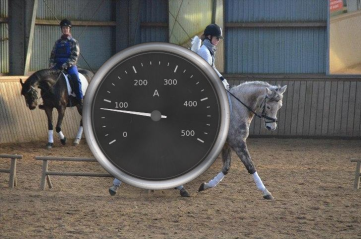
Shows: 80,A
